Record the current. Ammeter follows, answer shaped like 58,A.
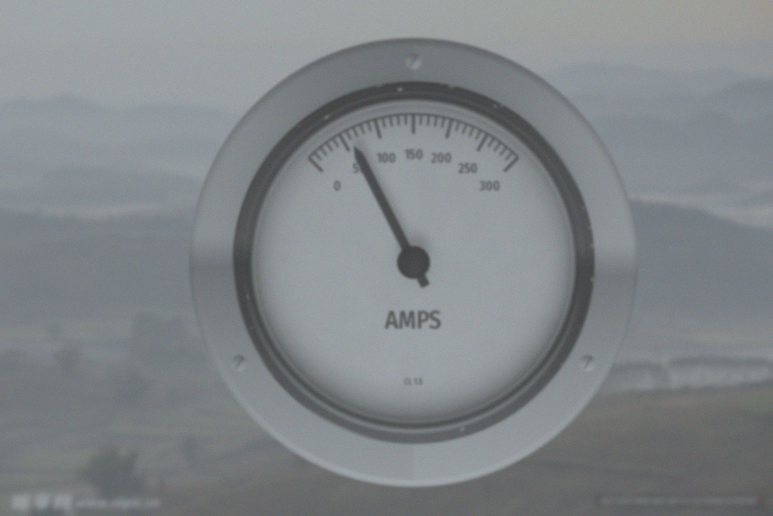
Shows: 60,A
